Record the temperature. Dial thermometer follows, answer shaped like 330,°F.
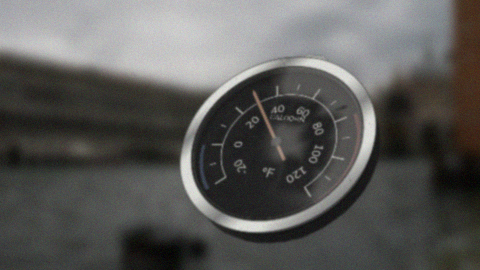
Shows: 30,°F
